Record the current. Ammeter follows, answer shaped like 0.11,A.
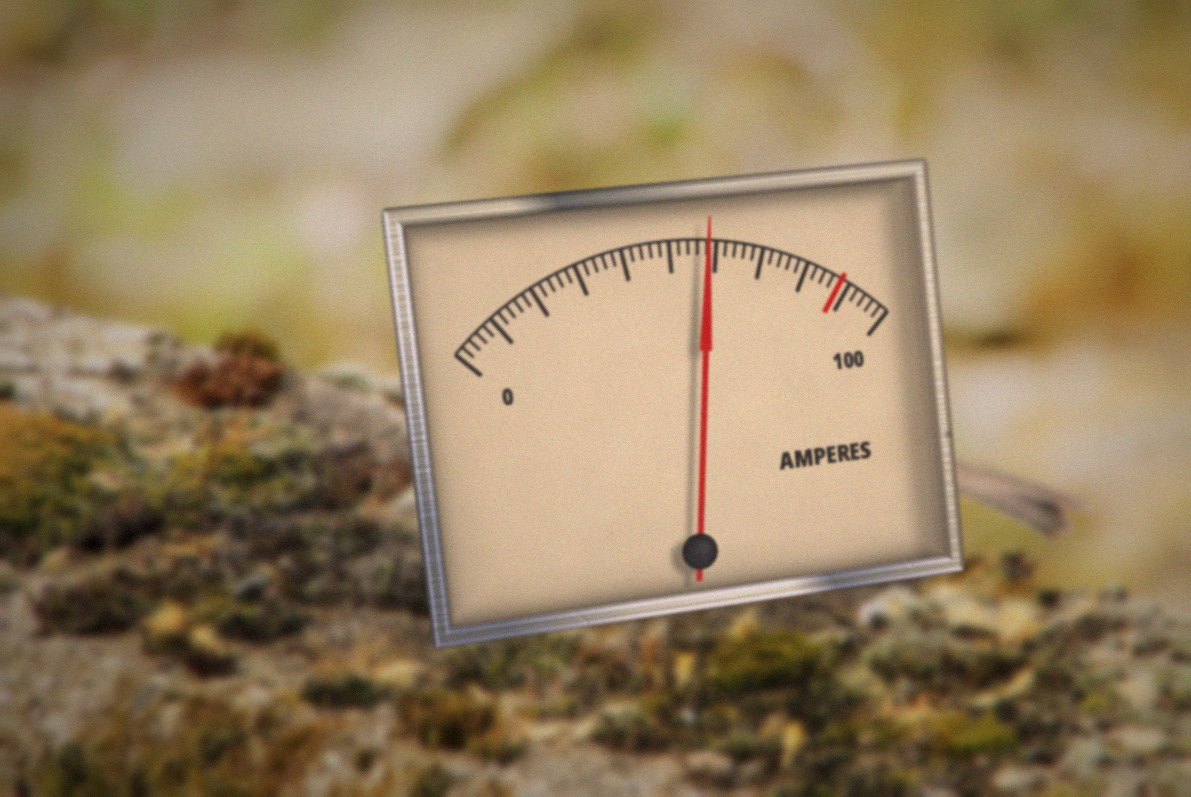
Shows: 58,A
